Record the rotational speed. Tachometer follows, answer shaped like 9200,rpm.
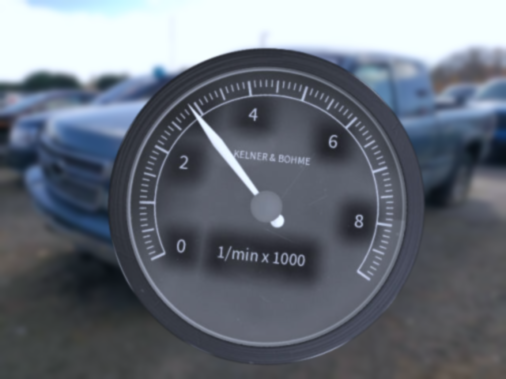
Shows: 2900,rpm
